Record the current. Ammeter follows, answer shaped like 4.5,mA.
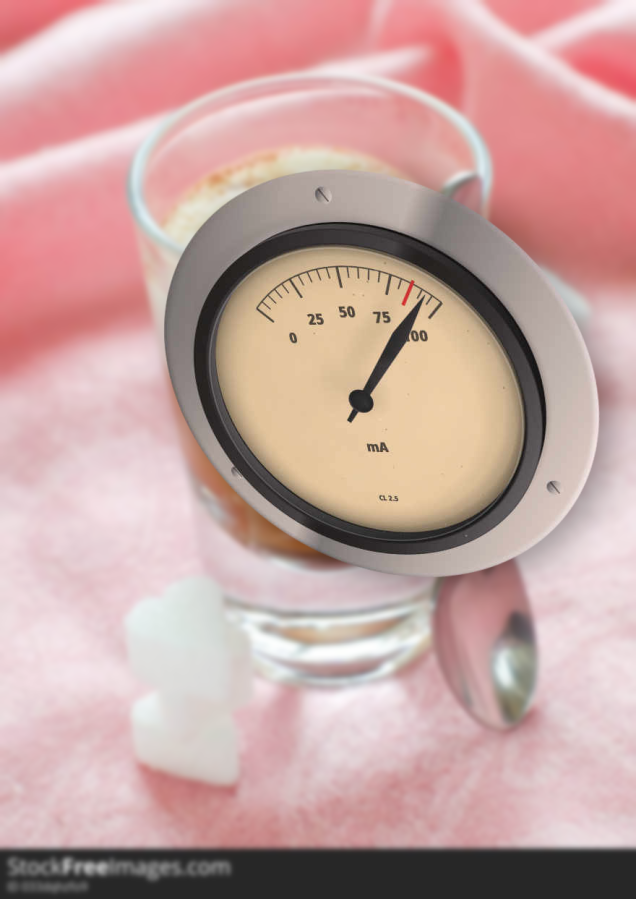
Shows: 92.5,mA
